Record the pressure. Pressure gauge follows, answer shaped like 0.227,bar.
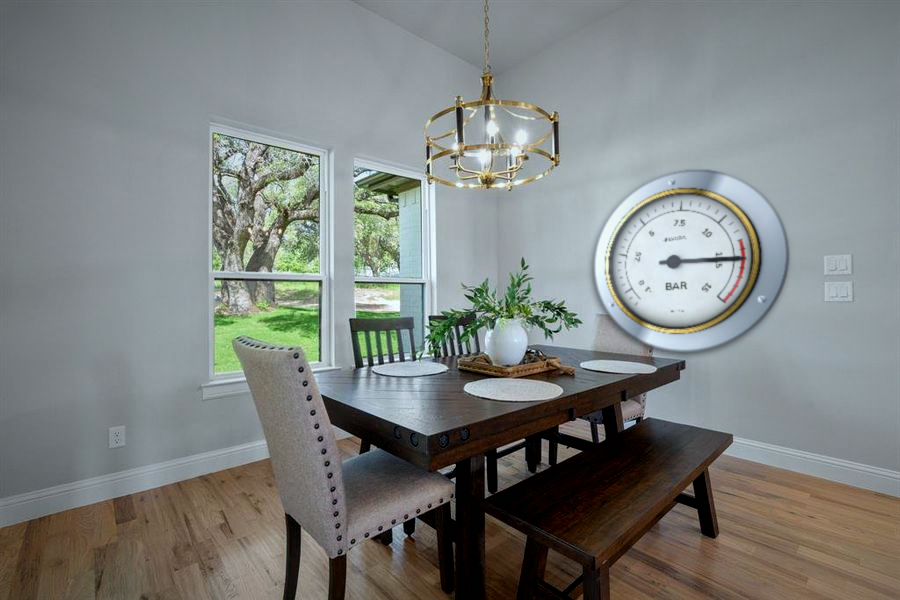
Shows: 12.5,bar
